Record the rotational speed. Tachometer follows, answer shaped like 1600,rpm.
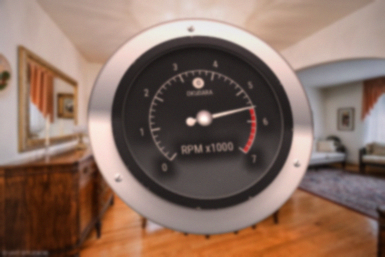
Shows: 5600,rpm
